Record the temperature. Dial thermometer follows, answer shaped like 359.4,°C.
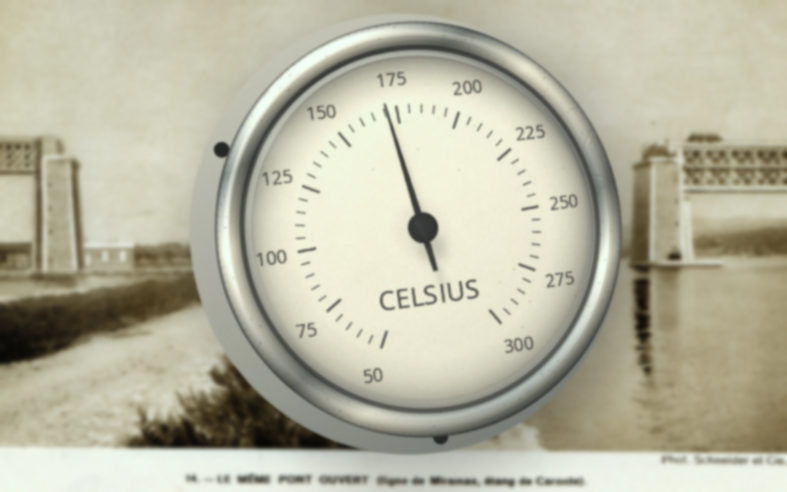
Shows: 170,°C
